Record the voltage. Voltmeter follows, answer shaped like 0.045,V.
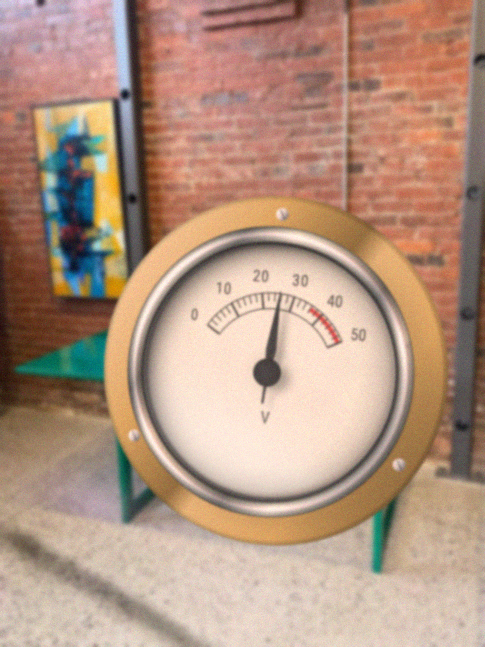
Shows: 26,V
